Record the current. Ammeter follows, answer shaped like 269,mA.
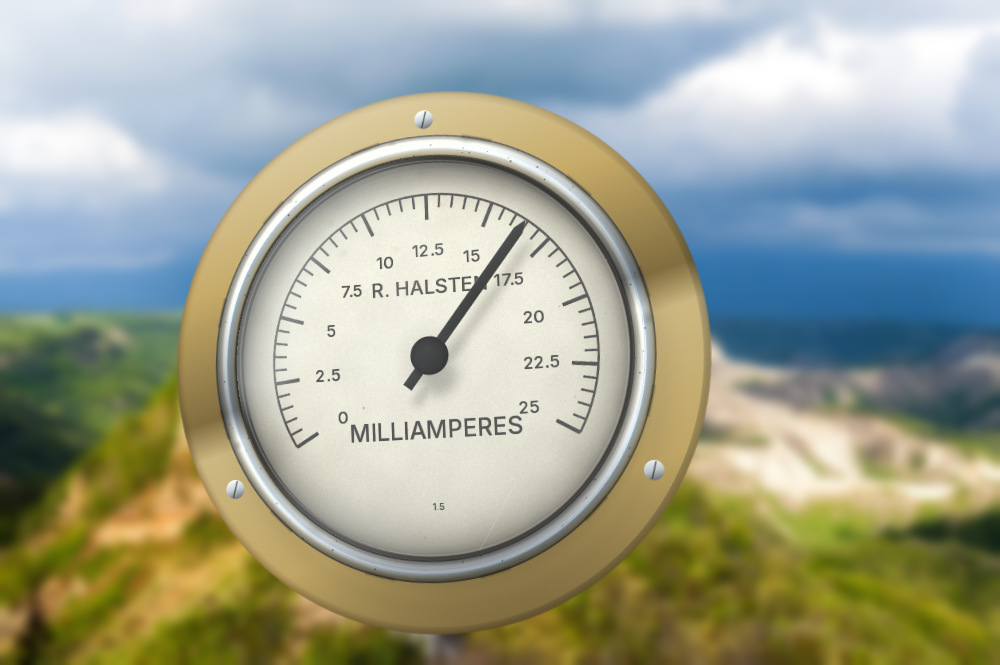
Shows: 16.5,mA
